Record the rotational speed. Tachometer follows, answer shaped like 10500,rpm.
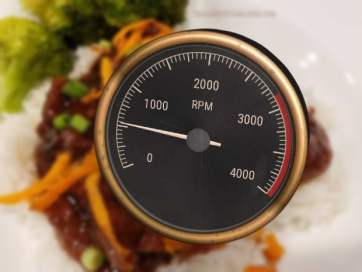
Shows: 550,rpm
